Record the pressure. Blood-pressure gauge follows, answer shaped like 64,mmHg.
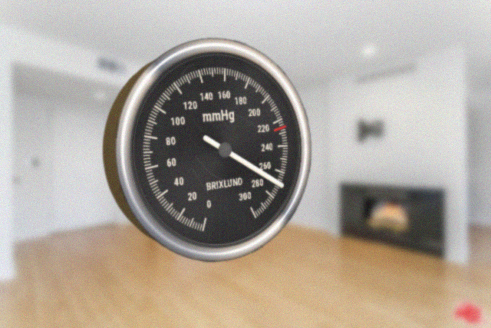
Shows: 270,mmHg
